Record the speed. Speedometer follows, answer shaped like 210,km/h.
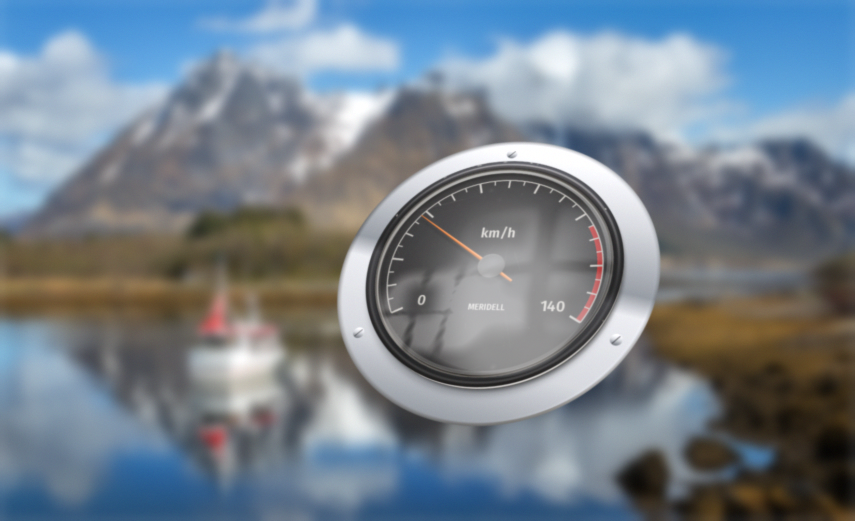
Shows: 37.5,km/h
